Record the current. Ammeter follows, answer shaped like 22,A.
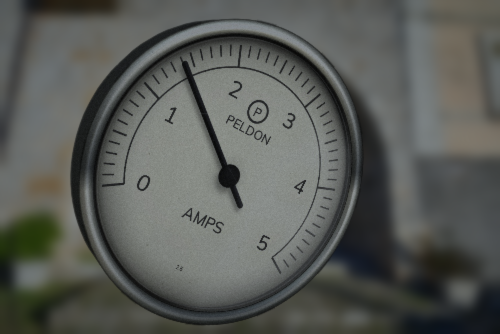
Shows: 1.4,A
